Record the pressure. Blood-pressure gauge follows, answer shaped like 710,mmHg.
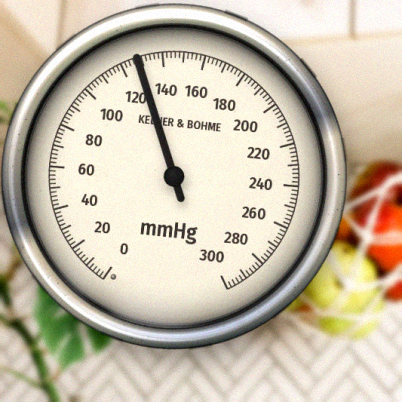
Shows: 128,mmHg
